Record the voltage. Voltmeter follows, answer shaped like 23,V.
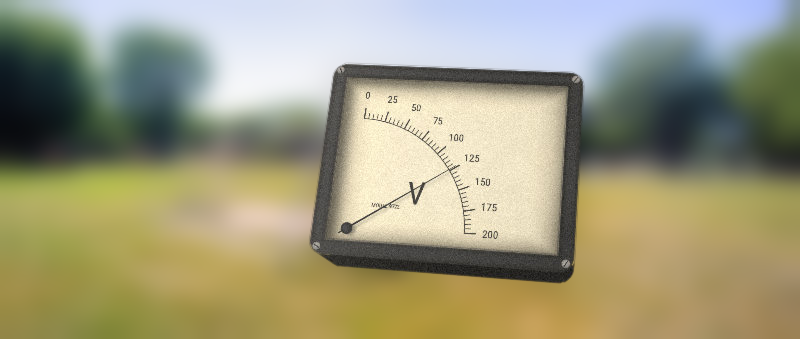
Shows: 125,V
